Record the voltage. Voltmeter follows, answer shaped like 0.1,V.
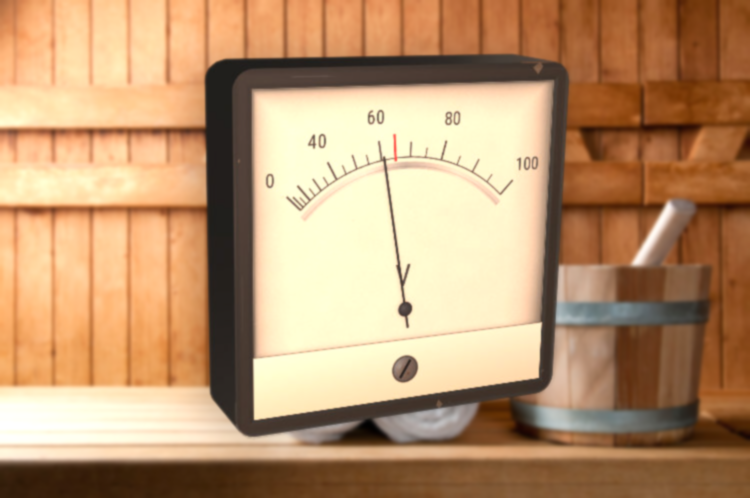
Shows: 60,V
